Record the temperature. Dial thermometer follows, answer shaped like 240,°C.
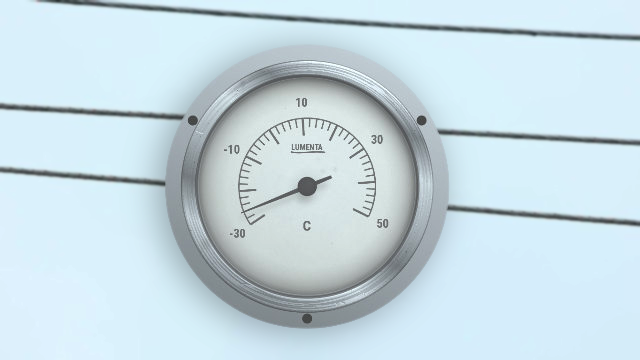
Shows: -26,°C
